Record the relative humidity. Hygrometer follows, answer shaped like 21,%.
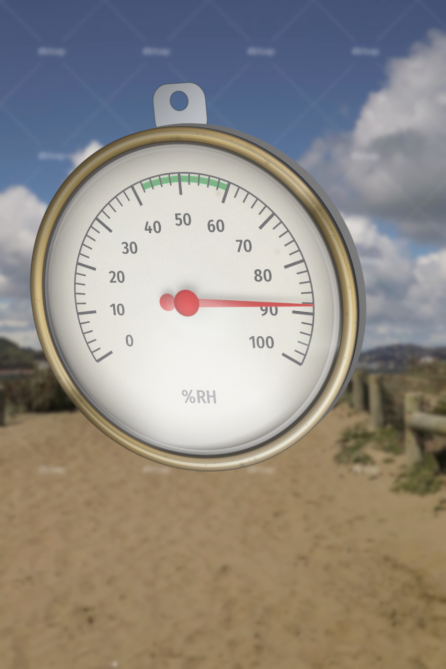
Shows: 88,%
